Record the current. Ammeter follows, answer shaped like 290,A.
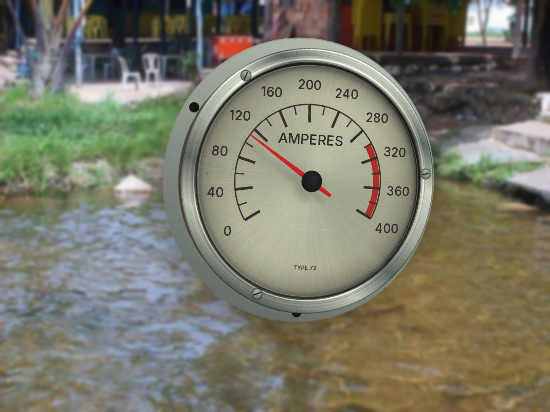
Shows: 110,A
